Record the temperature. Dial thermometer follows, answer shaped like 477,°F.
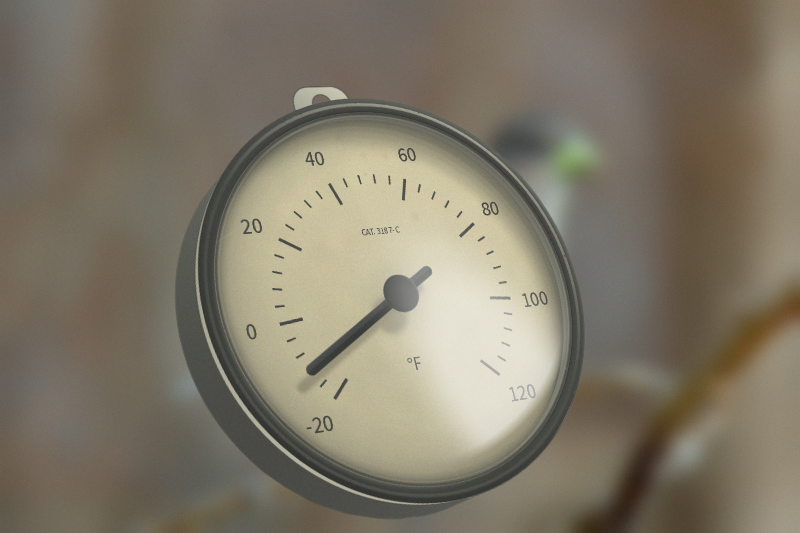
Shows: -12,°F
